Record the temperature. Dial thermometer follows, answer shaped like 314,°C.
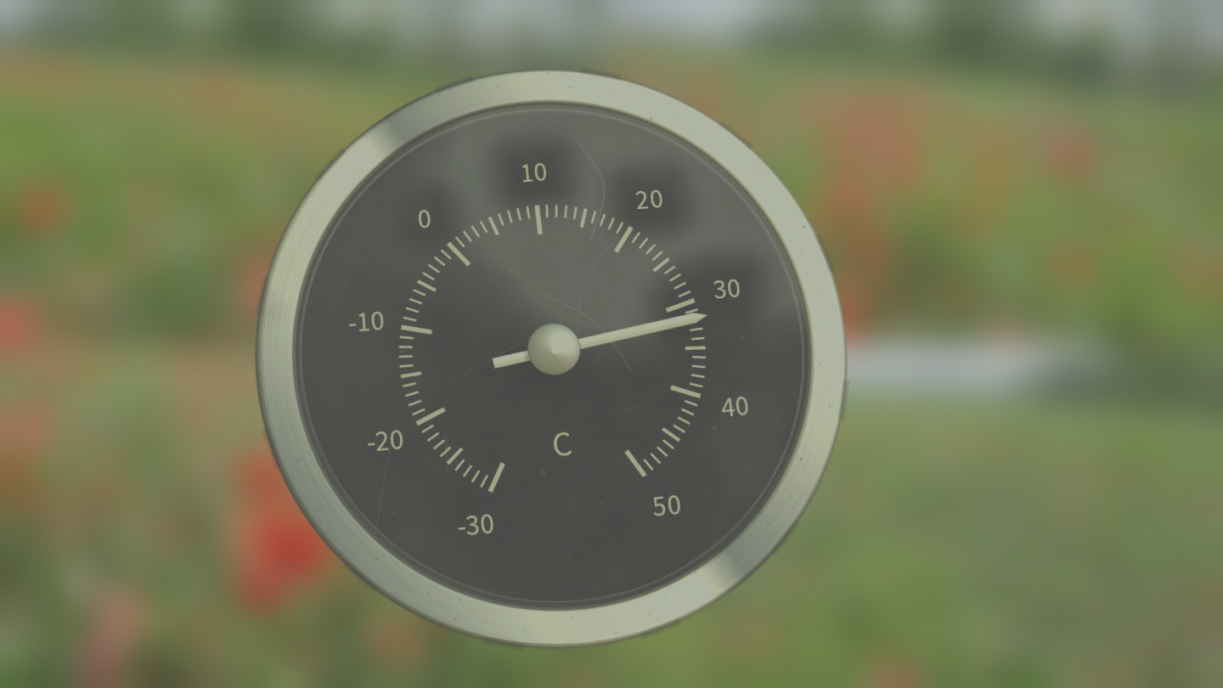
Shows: 32,°C
